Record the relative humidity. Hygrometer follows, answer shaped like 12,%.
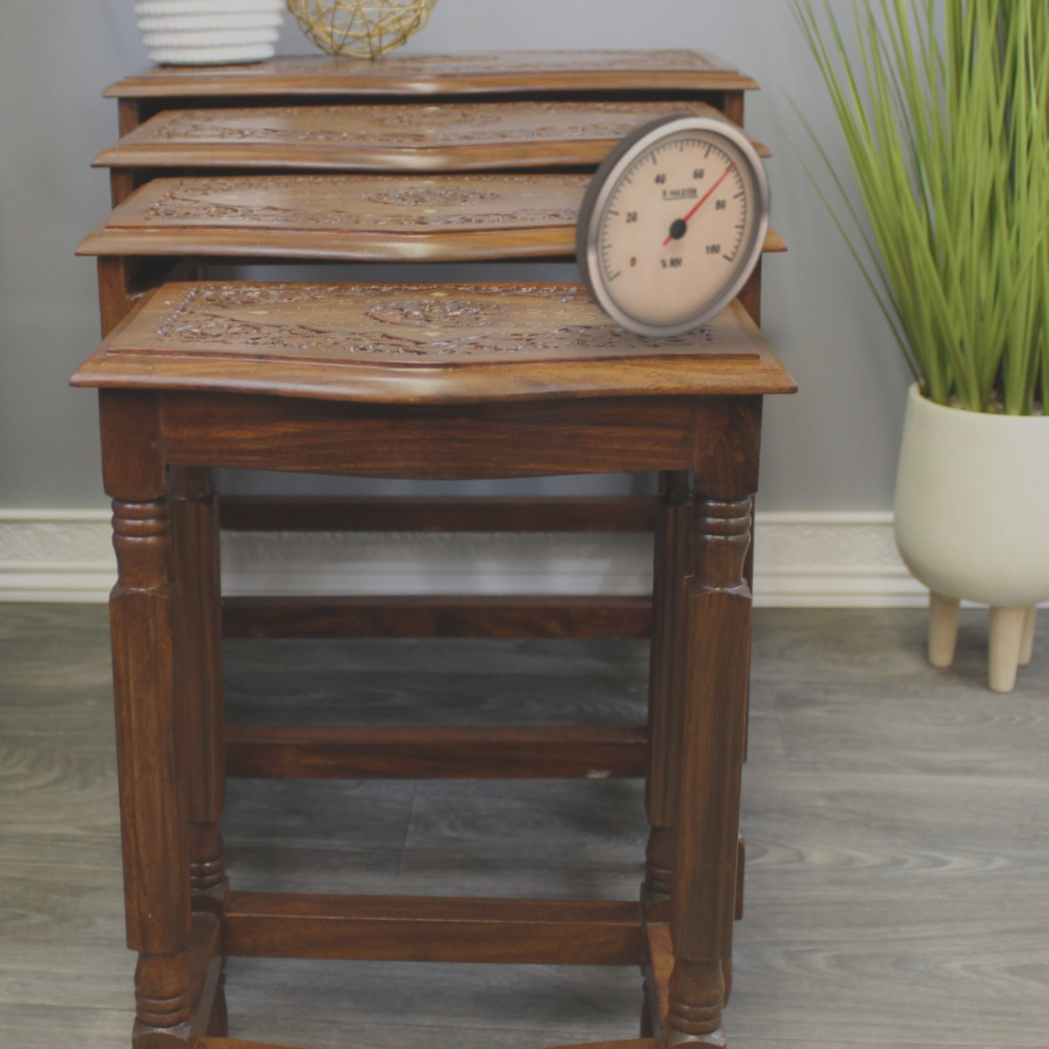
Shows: 70,%
